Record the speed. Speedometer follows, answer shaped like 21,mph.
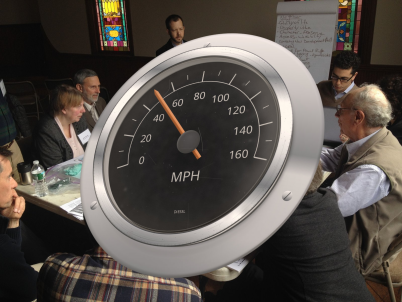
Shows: 50,mph
